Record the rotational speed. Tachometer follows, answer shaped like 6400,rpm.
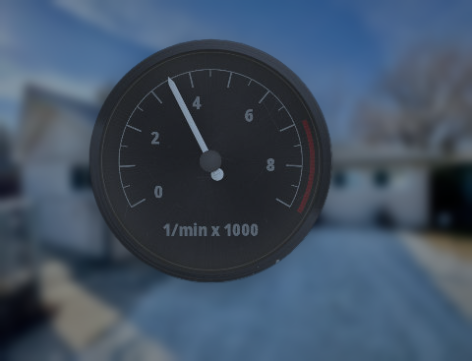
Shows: 3500,rpm
